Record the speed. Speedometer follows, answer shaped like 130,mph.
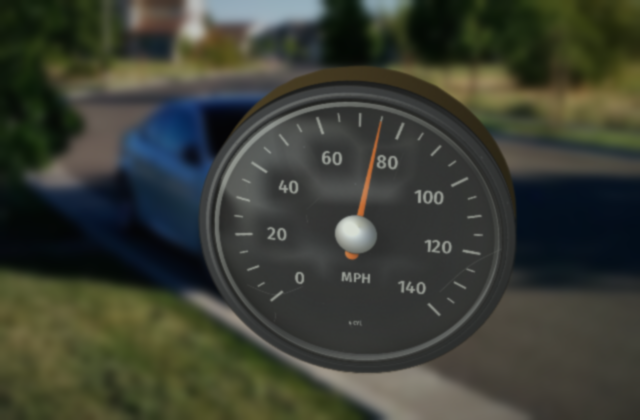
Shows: 75,mph
